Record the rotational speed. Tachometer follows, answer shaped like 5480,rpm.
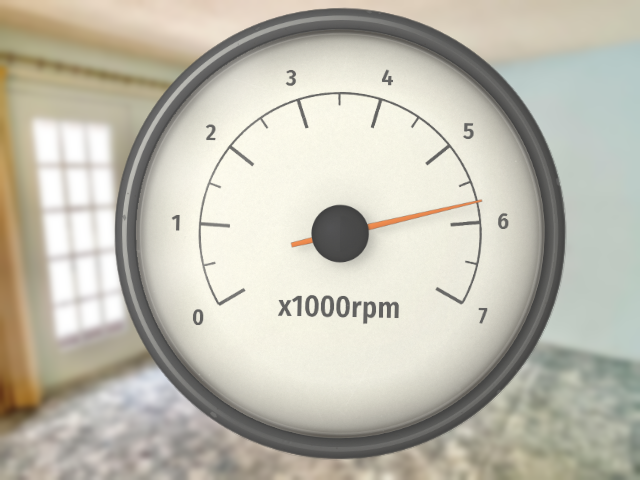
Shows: 5750,rpm
